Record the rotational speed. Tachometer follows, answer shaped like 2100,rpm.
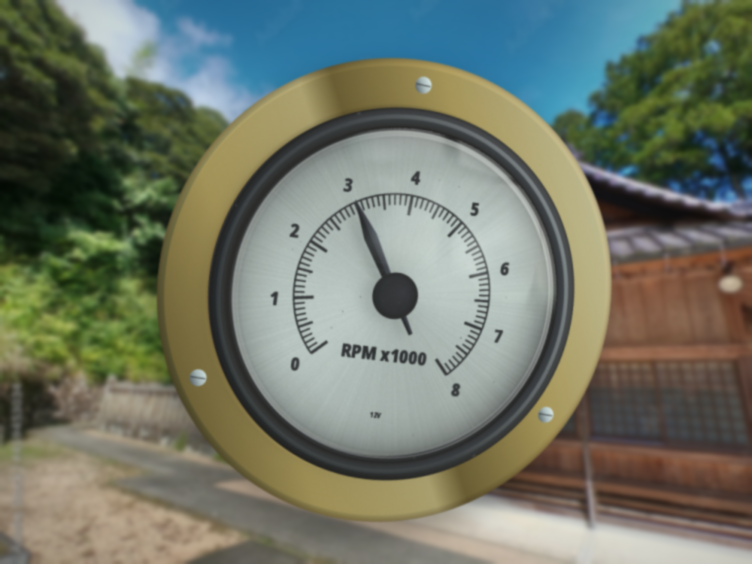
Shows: 3000,rpm
